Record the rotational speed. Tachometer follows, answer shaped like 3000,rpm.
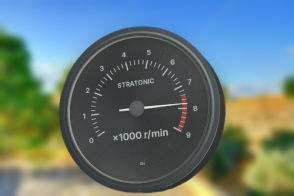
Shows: 7800,rpm
